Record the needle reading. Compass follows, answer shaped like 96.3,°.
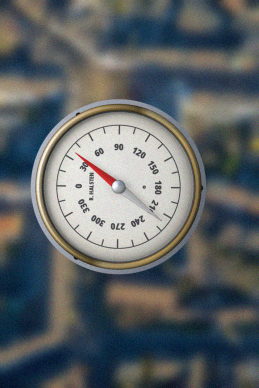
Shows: 37.5,°
